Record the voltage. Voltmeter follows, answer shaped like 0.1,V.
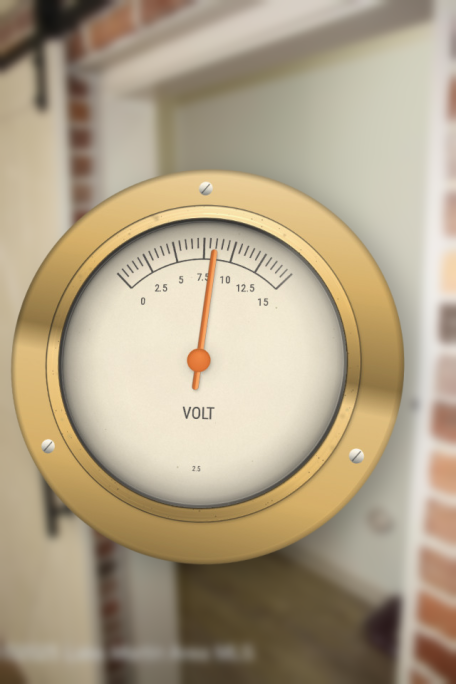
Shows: 8.5,V
